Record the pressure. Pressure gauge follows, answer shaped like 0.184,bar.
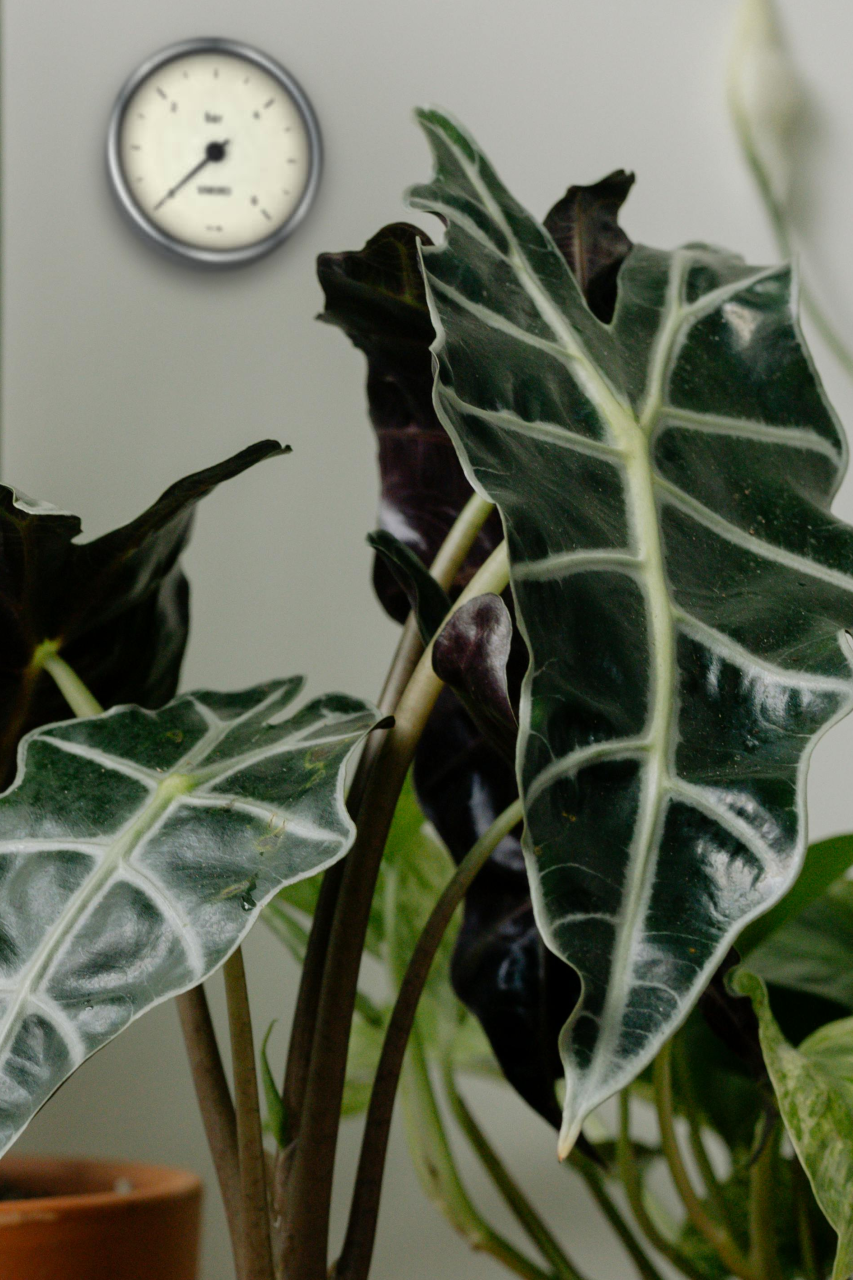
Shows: 0,bar
